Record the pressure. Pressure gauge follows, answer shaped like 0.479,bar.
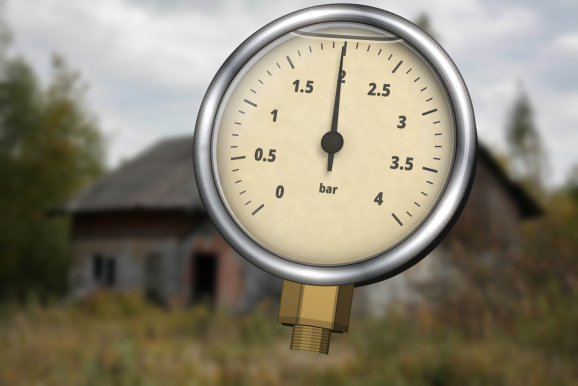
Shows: 2,bar
